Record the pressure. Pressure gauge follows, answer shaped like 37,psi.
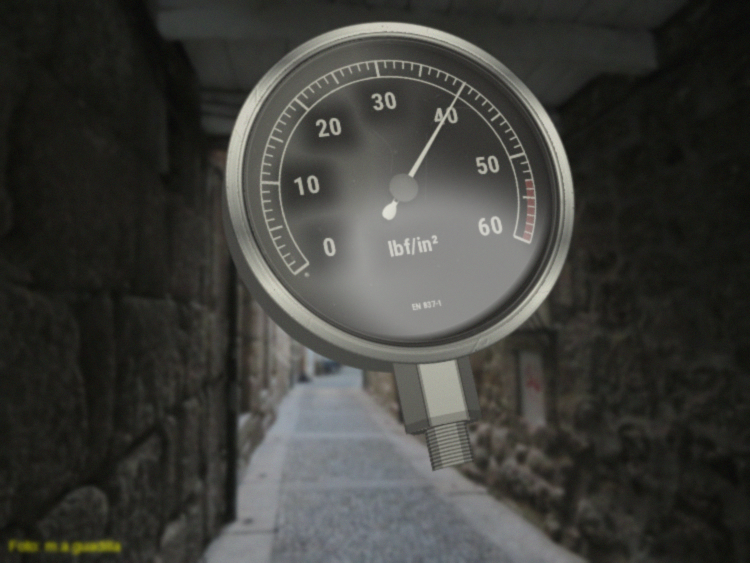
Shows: 40,psi
